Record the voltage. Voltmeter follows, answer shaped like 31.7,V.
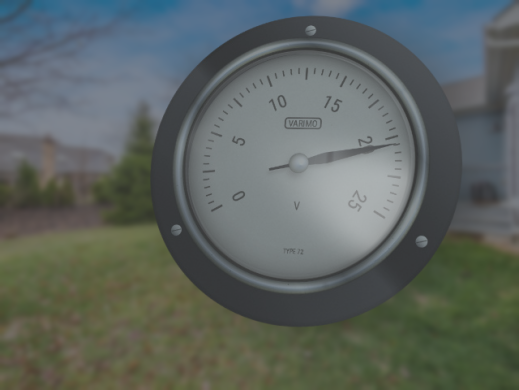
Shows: 20.5,V
